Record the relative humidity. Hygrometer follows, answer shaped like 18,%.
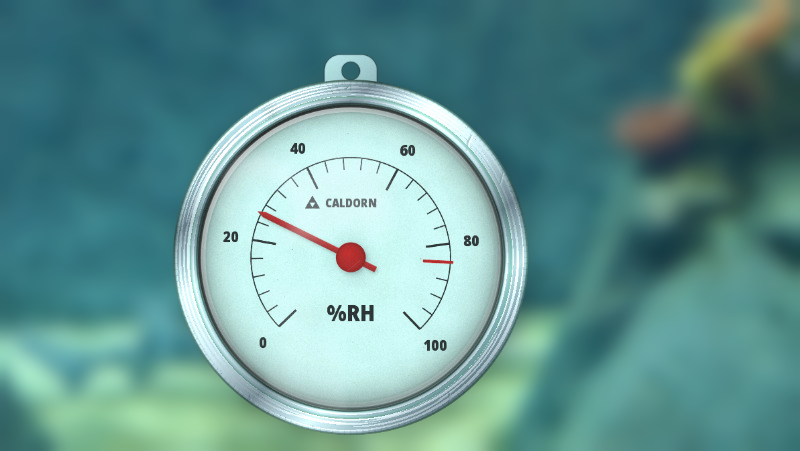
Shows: 26,%
